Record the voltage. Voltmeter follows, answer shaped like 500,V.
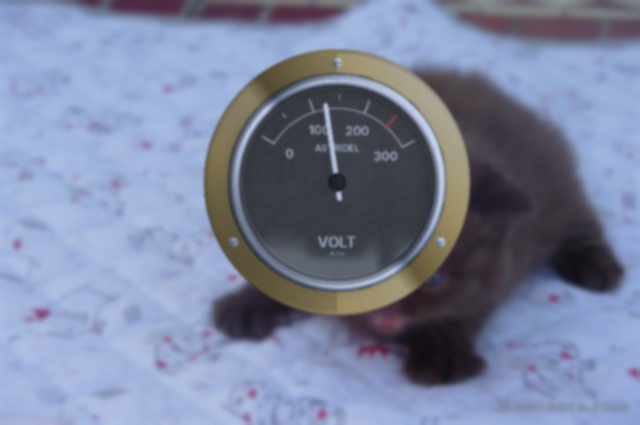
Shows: 125,V
